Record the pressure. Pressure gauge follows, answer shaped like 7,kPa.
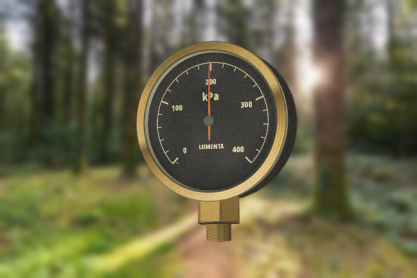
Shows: 200,kPa
